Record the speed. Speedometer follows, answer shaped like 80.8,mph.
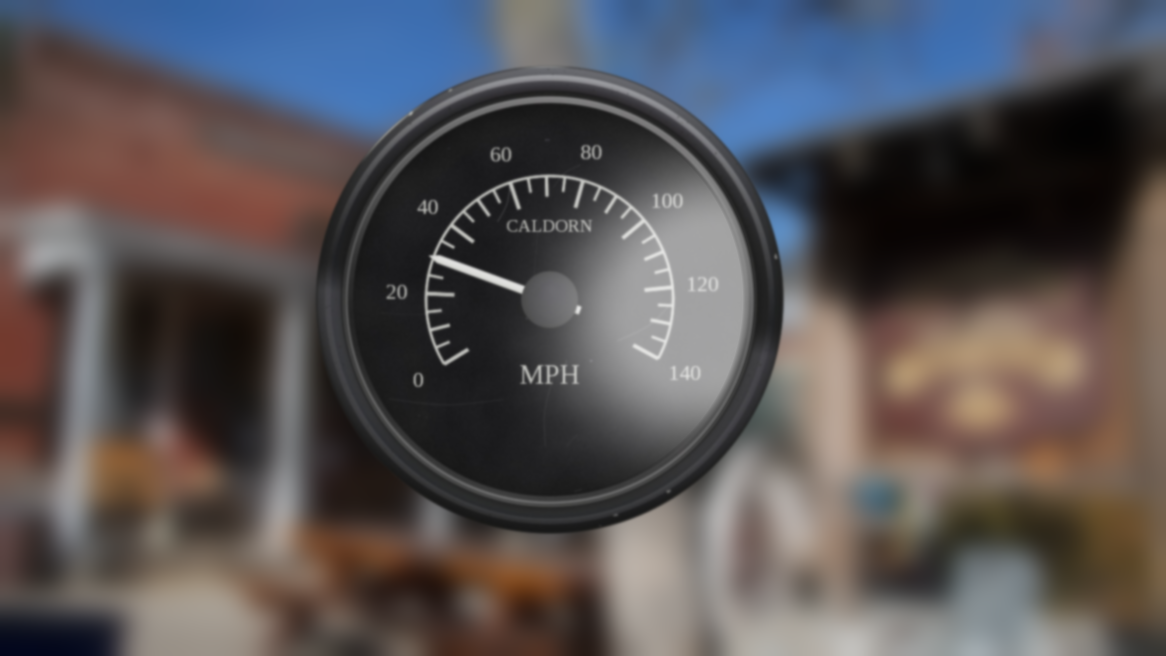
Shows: 30,mph
